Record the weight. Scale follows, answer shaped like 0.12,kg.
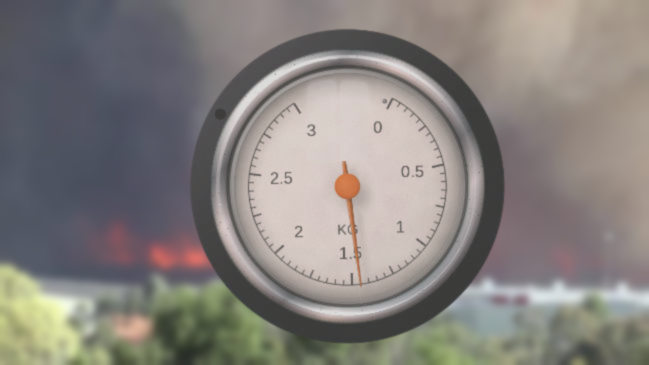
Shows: 1.45,kg
